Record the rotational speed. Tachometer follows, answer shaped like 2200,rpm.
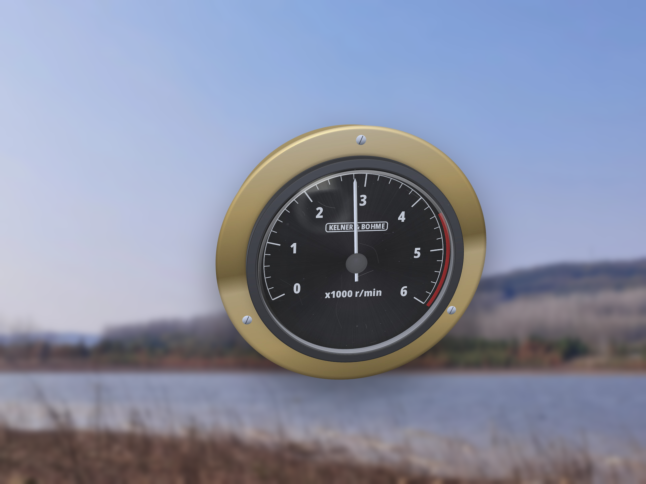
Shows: 2800,rpm
